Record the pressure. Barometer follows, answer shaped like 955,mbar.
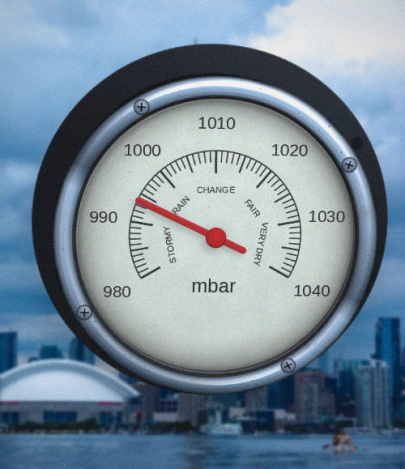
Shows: 994,mbar
